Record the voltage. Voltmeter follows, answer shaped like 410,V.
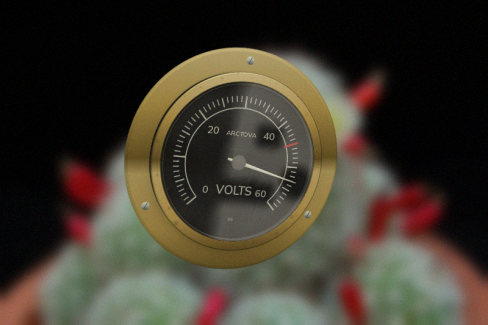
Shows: 53,V
